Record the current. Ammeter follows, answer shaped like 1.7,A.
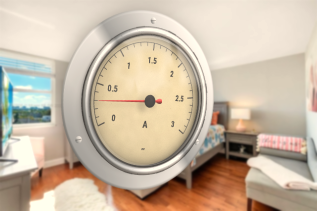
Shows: 0.3,A
